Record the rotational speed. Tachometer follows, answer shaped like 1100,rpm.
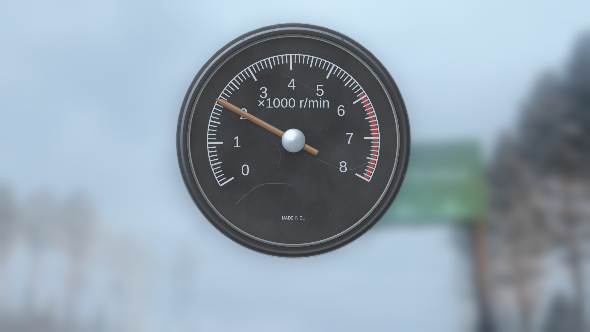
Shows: 2000,rpm
